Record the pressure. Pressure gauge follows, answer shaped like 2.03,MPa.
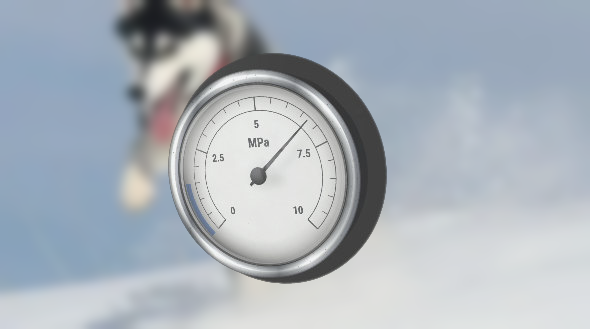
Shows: 6.75,MPa
